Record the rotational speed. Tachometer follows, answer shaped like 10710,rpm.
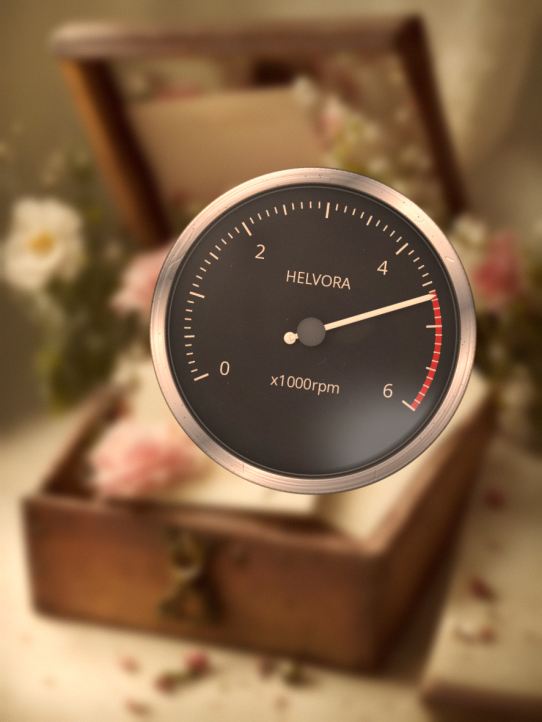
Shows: 4650,rpm
